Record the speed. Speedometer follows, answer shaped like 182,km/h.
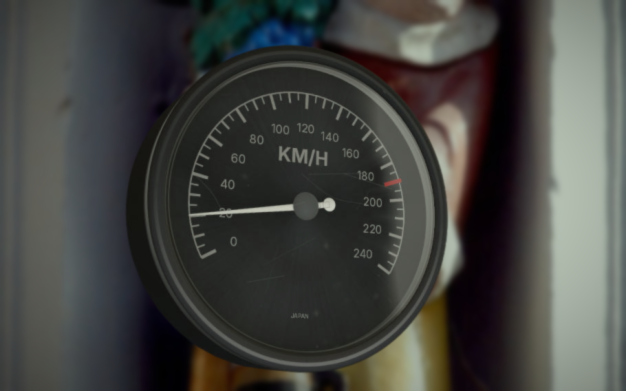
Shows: 20,km/h
